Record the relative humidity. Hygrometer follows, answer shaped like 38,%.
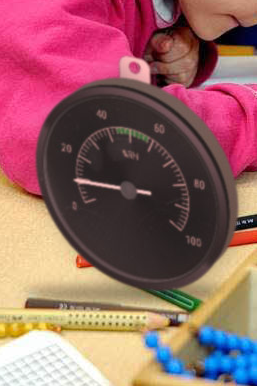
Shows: 10,%
